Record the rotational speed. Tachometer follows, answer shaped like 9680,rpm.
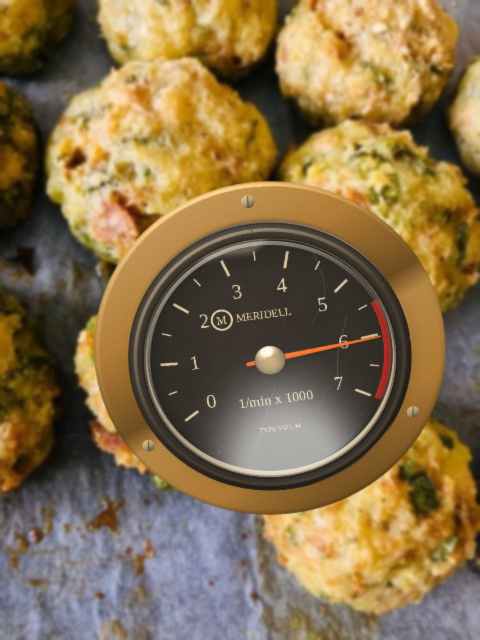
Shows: 6000,rpm
